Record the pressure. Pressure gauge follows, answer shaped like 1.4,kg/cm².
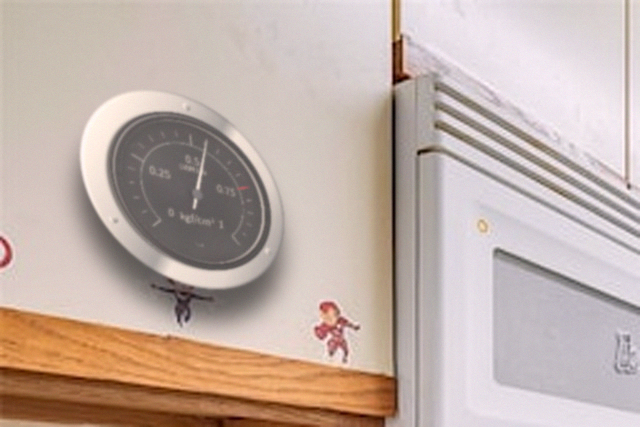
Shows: 0.55,kg/cm²
